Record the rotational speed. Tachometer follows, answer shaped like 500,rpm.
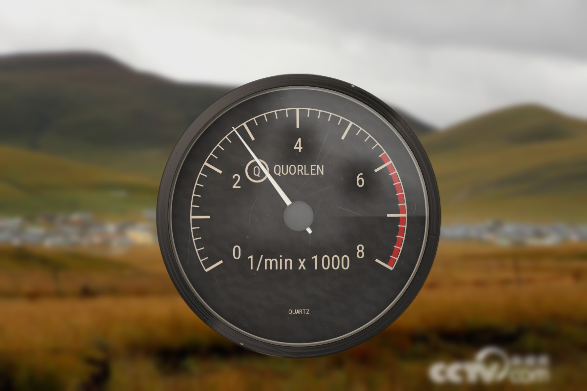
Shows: 2800,rpm
